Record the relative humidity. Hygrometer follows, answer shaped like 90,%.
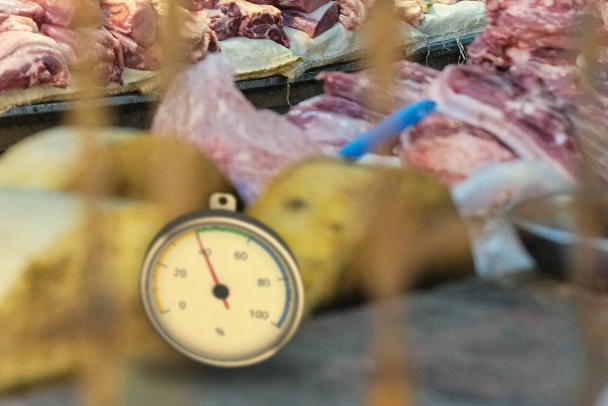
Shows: 40,%
